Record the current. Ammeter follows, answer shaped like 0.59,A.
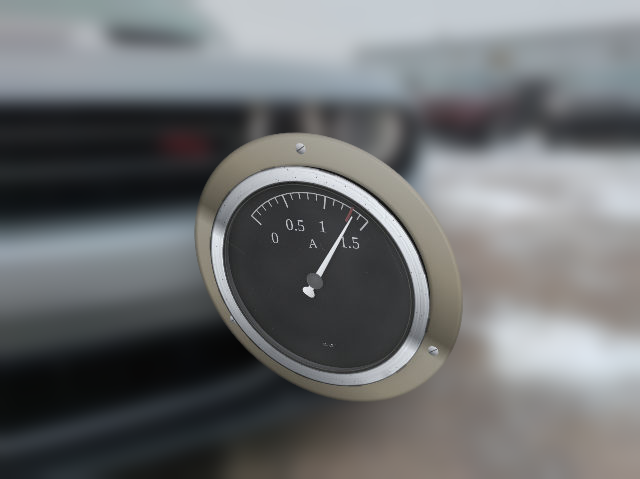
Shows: 1.35,A
